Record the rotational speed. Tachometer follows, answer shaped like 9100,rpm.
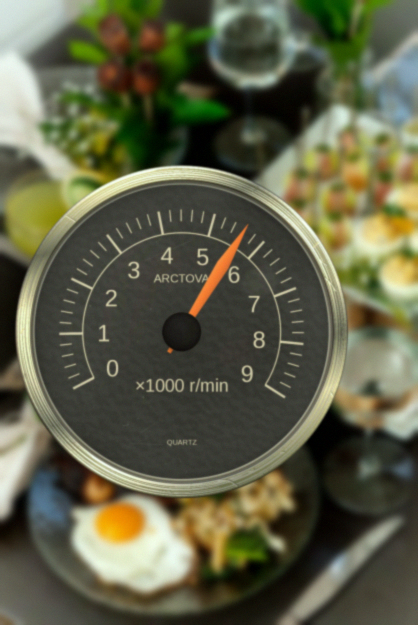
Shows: 5600,rpm
